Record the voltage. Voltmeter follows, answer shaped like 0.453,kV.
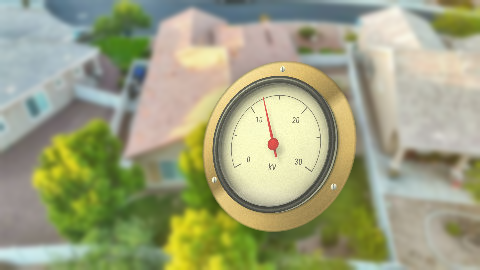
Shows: 12.5,kV
